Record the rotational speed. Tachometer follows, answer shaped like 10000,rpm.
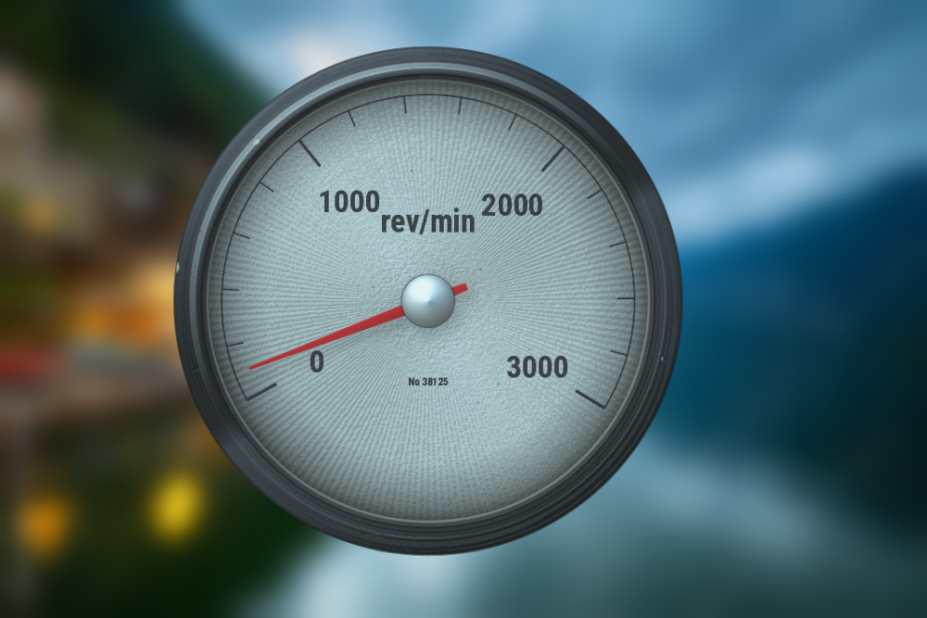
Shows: 100,rpm
